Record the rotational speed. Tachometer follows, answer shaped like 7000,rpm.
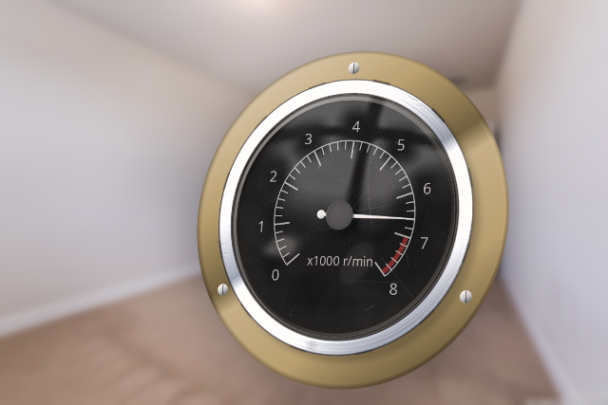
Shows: 6600,rpm
